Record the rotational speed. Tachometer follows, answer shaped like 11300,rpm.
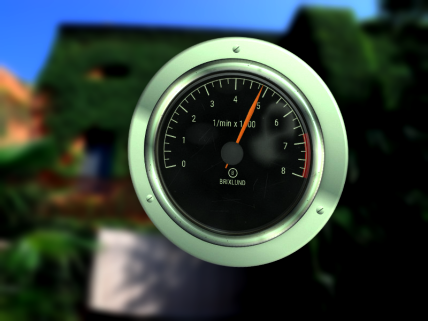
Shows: 4875,rpm
